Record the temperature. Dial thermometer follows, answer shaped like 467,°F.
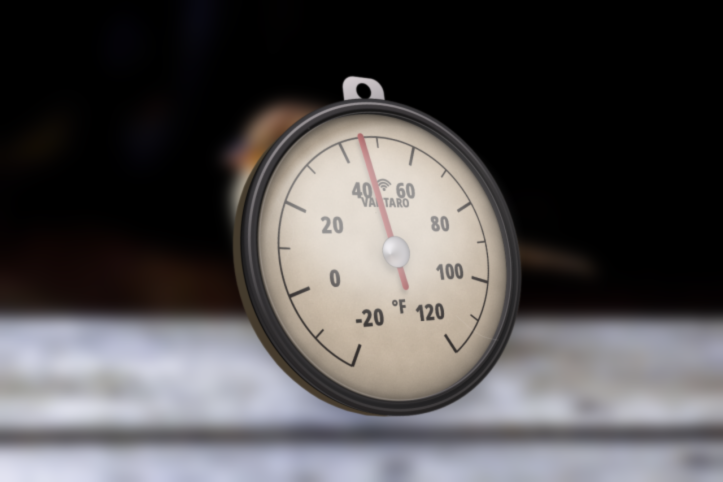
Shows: 45,°F
